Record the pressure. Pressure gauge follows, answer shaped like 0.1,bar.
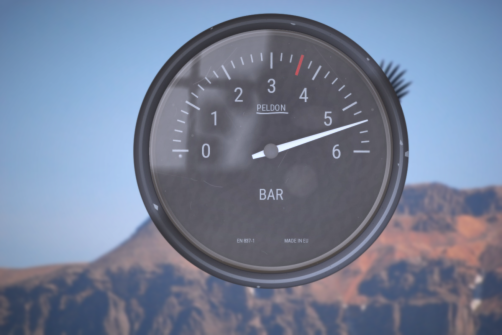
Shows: 5.4,bar
